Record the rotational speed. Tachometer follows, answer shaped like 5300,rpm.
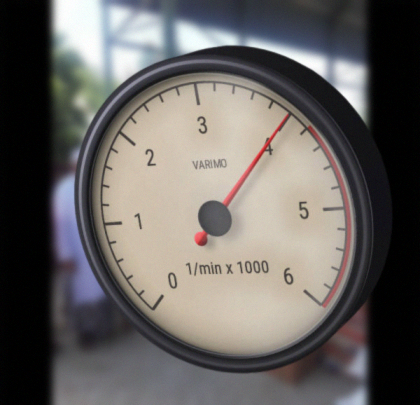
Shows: 4000,rpm
